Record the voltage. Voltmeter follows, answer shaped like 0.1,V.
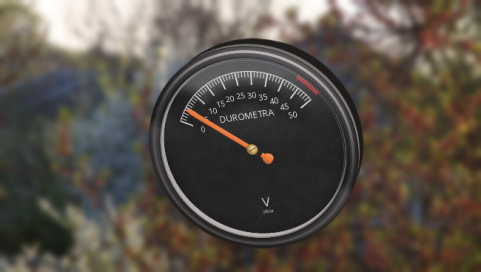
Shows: 5,V
